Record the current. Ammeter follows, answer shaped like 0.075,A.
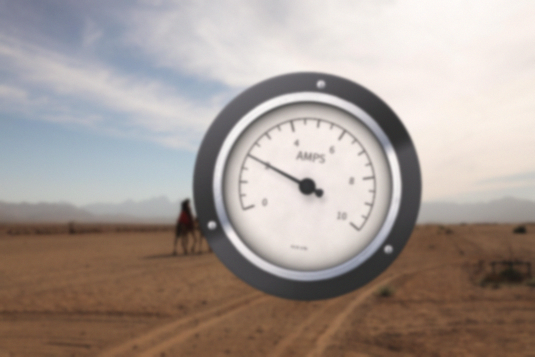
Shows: 2,A
